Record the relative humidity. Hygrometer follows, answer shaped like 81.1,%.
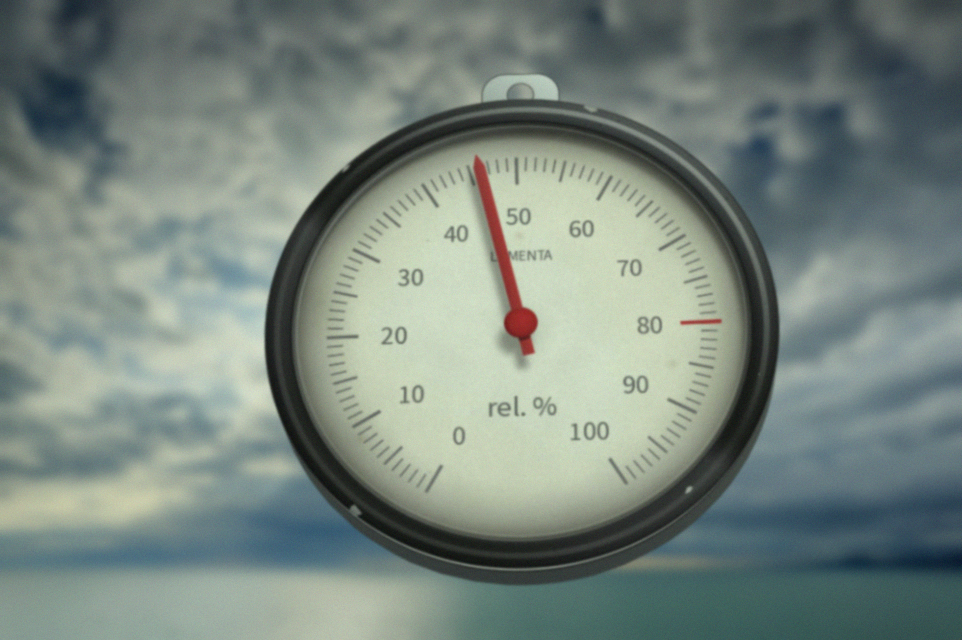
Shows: 46,%
